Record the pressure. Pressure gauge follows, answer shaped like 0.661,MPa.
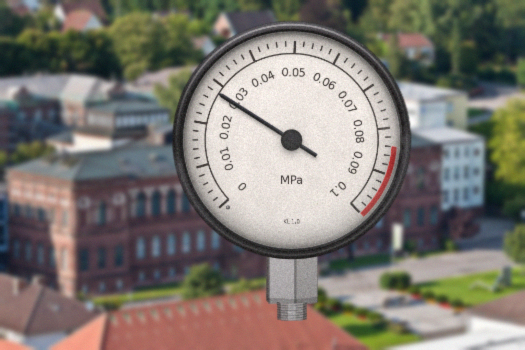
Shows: 0.028,MPa
